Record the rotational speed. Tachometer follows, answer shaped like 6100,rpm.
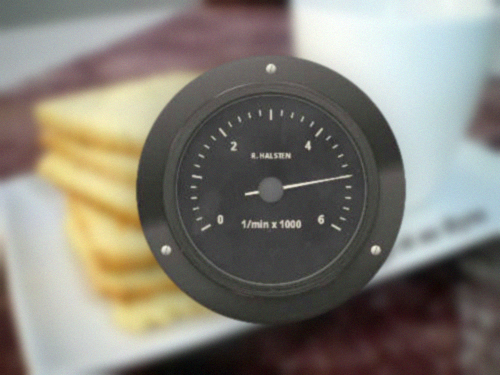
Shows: 5000,rpm
